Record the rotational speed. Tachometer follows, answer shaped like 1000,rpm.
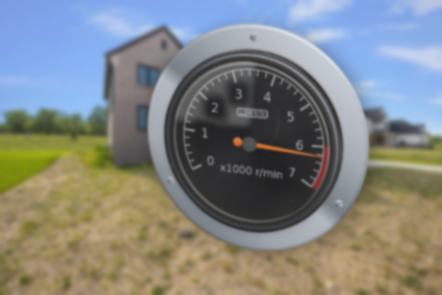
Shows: 6200,rpm
